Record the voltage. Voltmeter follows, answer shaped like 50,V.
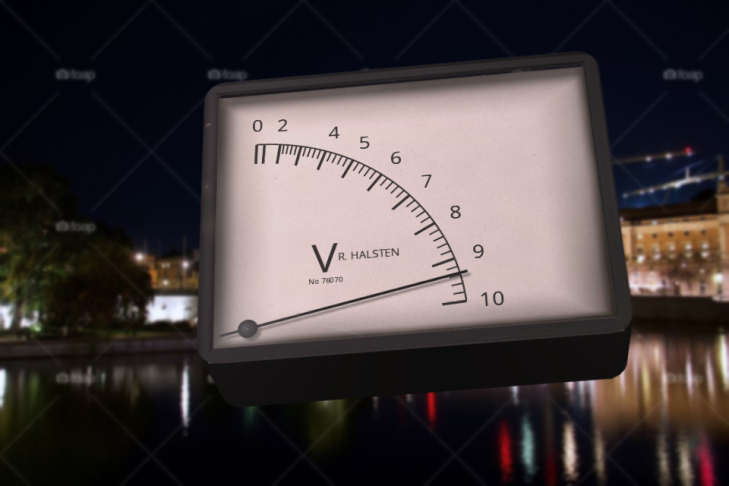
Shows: 9.4,V
